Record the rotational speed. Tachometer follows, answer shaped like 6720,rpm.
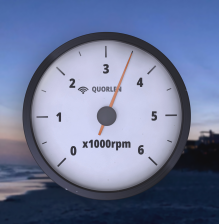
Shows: 3500,rpm
